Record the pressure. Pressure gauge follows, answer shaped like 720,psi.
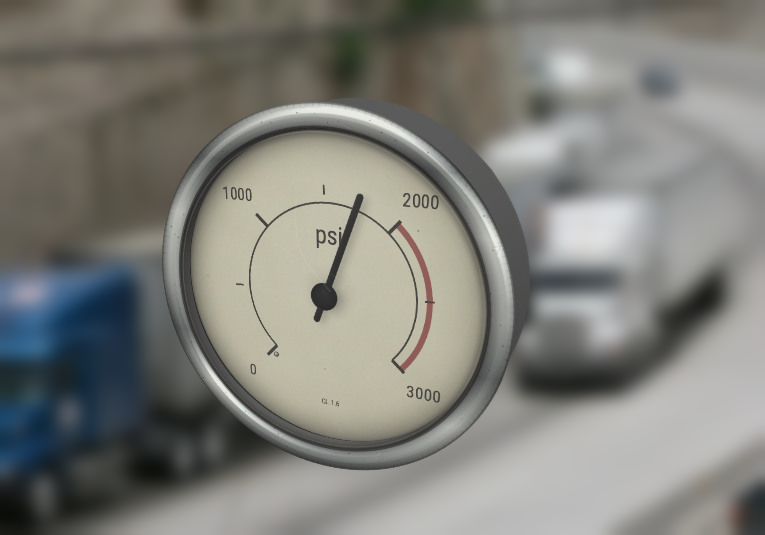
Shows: 1750,psi
